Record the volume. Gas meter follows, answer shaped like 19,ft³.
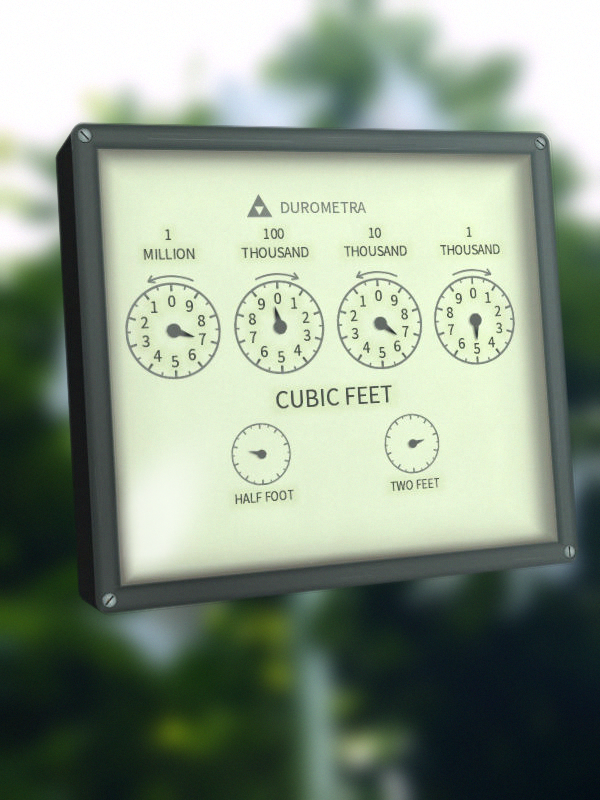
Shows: 696500,ft³
